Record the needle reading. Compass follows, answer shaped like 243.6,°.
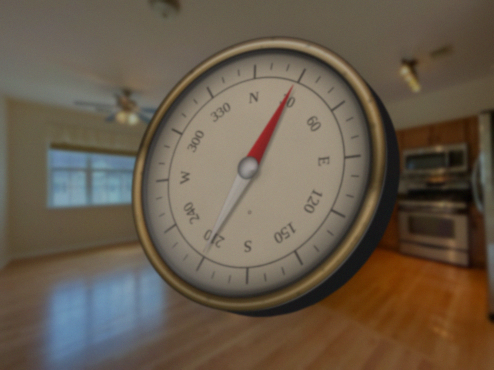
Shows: 30,°
